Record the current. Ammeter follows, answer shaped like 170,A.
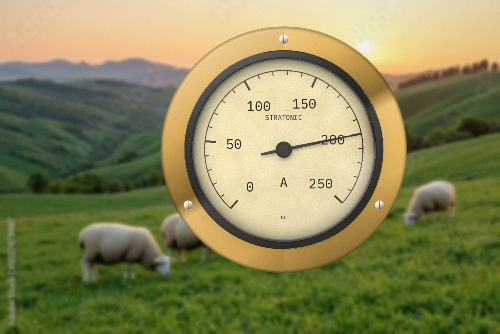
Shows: 200,A
